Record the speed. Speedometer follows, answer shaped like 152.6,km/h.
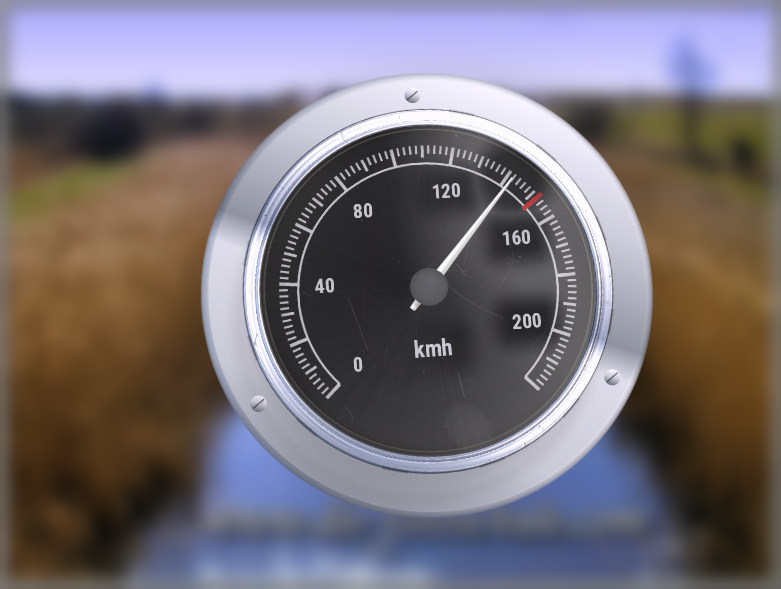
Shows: 142,km/h
